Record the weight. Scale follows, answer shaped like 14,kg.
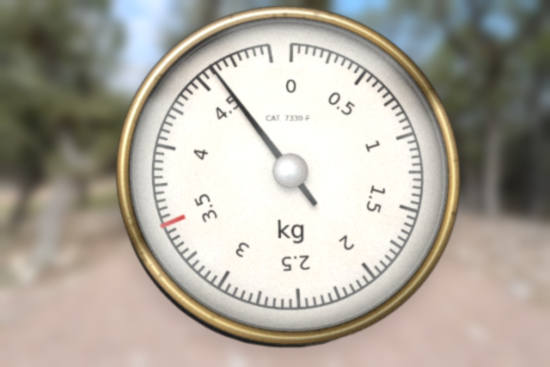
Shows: 4.6,kg
